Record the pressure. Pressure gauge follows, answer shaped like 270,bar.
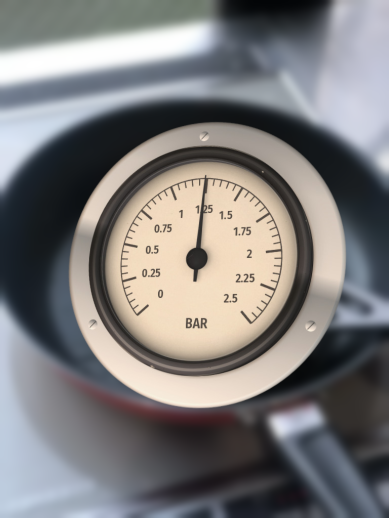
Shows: 1.25,bar
